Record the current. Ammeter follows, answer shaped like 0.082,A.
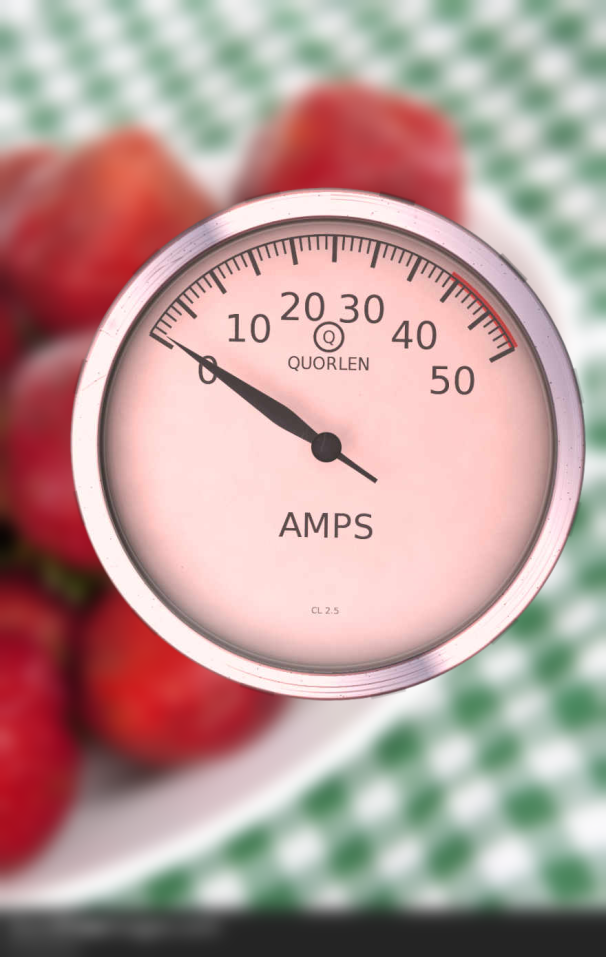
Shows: 1,A
